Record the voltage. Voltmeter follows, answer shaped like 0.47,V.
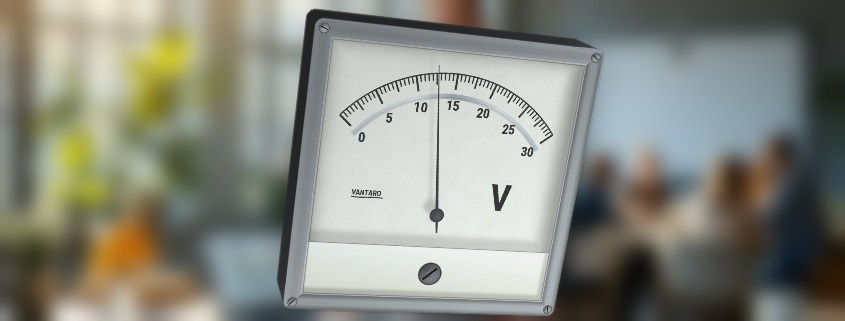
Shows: 12.5,V
